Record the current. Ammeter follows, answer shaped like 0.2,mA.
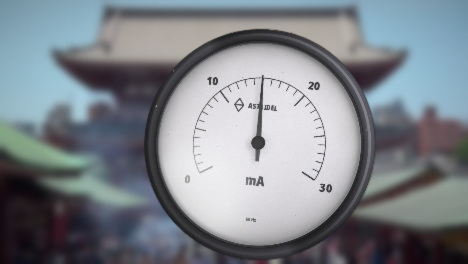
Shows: 15,mA
